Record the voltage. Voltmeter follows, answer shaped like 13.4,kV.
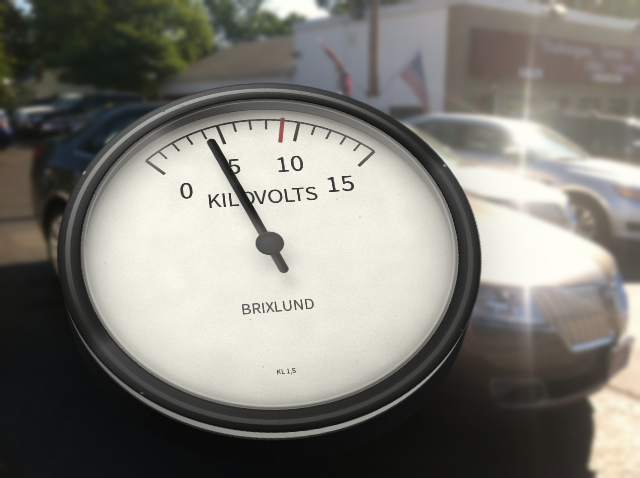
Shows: 4,kV
